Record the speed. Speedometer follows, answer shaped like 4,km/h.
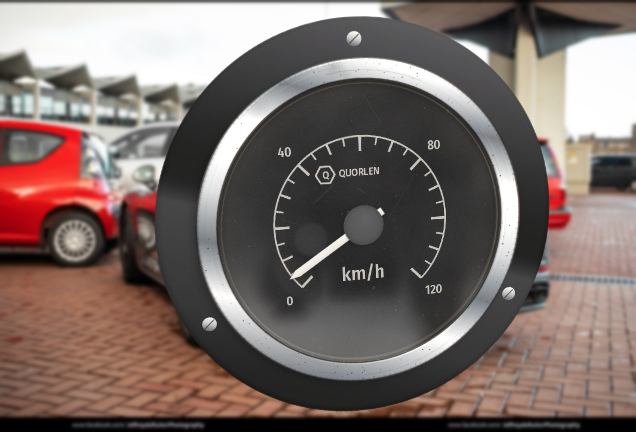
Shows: 5,km/h
